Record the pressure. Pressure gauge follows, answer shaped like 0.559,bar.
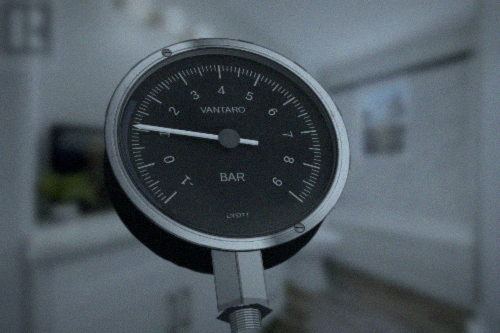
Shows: 1,bar
